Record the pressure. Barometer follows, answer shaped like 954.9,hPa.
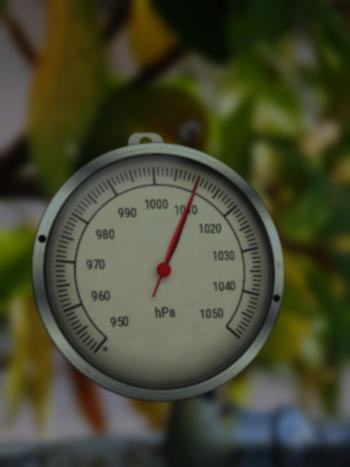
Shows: 1010,hPa
